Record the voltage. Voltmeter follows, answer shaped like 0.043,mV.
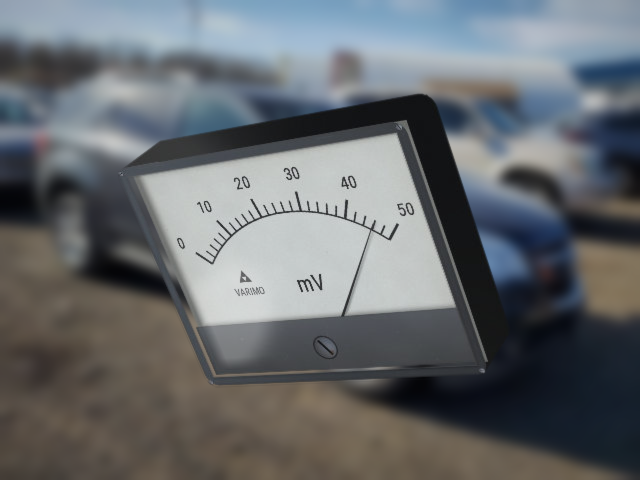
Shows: 46,mV
